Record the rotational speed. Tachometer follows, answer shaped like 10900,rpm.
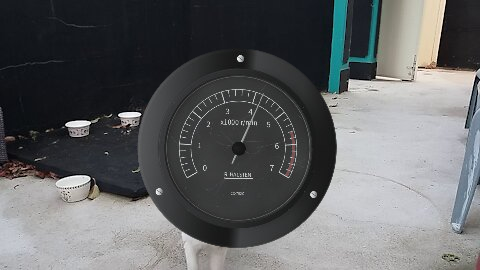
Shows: 4200,rpm
